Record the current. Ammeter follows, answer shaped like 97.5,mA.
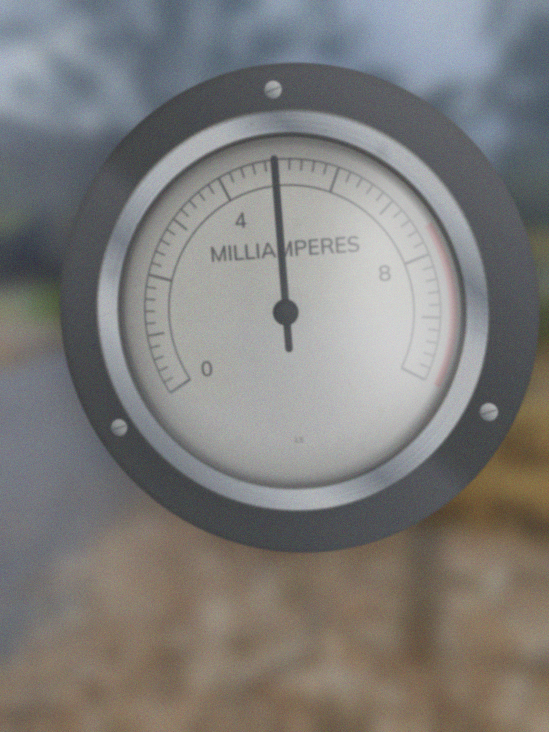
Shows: 5,mA
